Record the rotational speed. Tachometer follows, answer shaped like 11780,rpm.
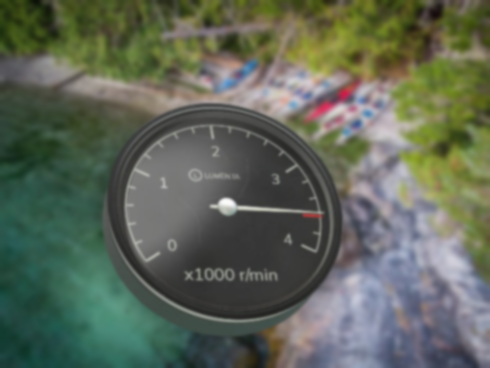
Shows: 3600,rpm
